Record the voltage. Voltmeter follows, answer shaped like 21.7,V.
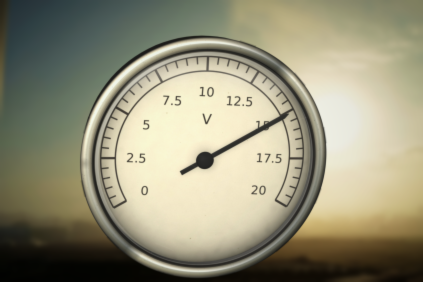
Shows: 15,V
